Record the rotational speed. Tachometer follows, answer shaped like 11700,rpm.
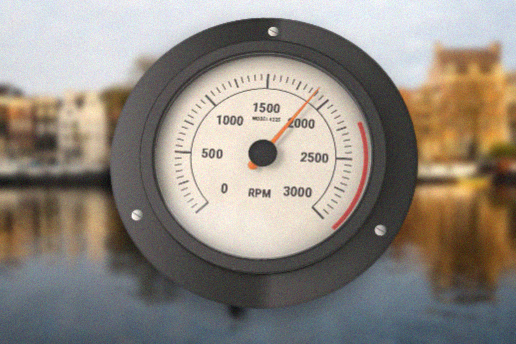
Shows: 1900,rpm
